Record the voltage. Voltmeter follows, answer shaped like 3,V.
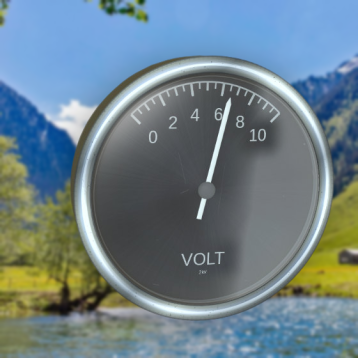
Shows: 6.5,V
